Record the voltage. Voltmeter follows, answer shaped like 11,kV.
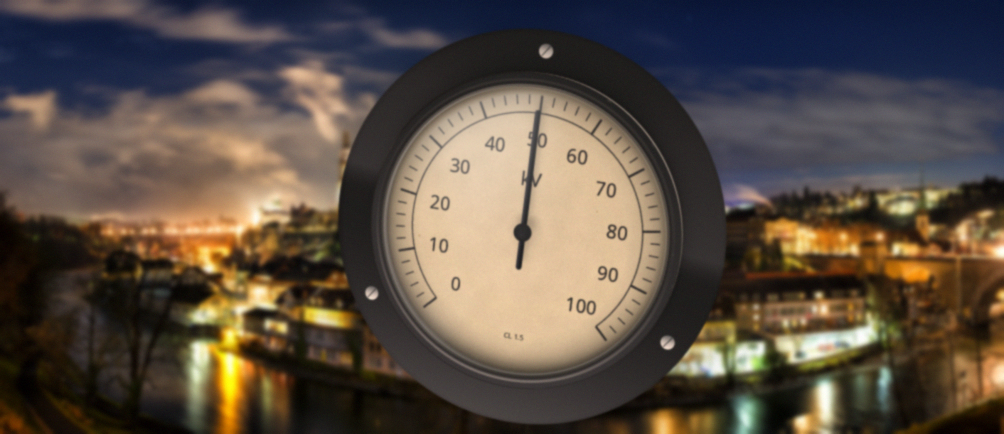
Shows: 50,kV
